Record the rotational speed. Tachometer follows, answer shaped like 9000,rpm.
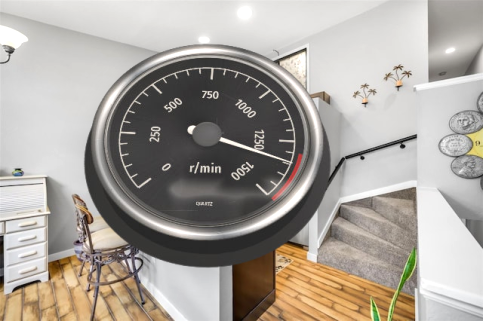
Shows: 1350,rpm
